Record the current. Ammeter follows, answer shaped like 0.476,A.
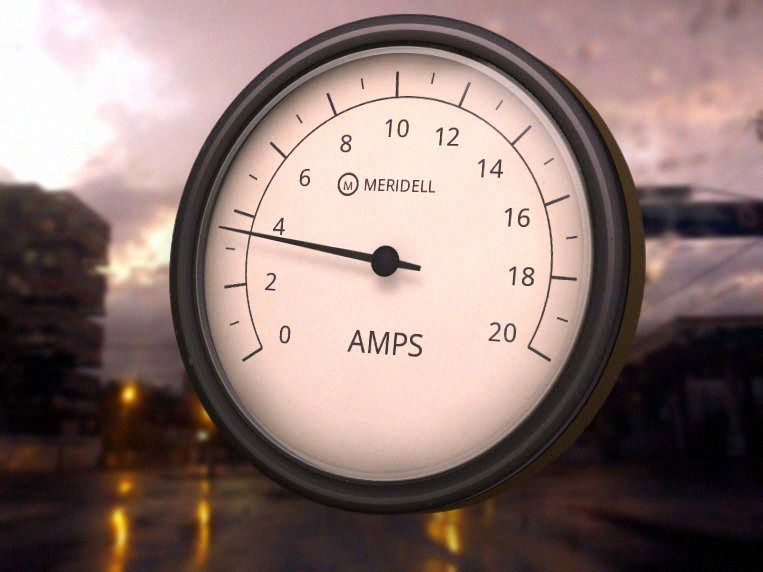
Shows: 3.5,A
